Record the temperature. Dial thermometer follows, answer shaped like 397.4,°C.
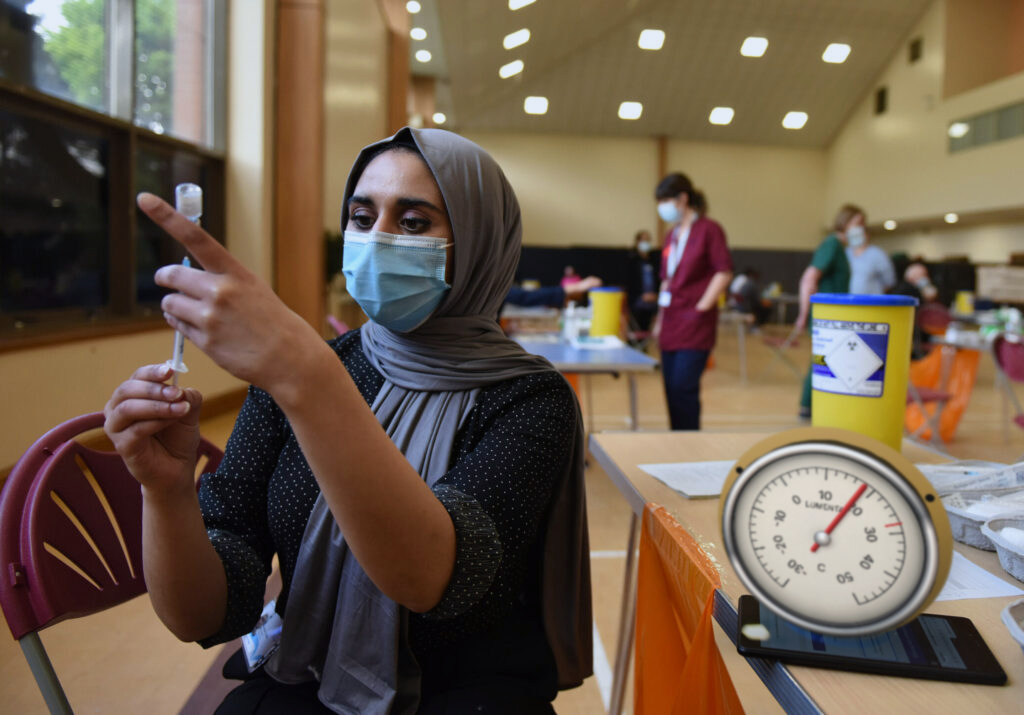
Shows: 18,°C
